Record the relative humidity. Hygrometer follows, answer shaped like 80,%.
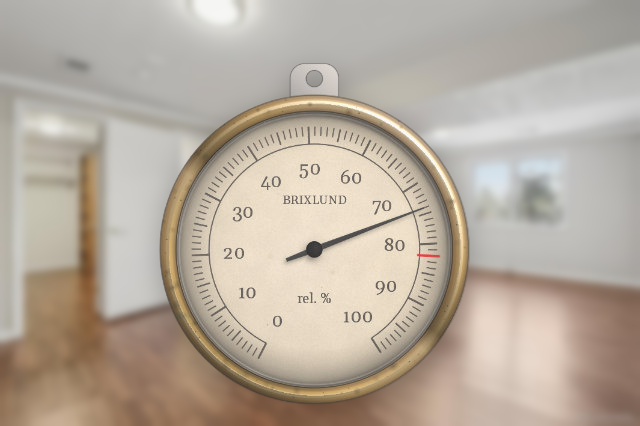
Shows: 74,%
